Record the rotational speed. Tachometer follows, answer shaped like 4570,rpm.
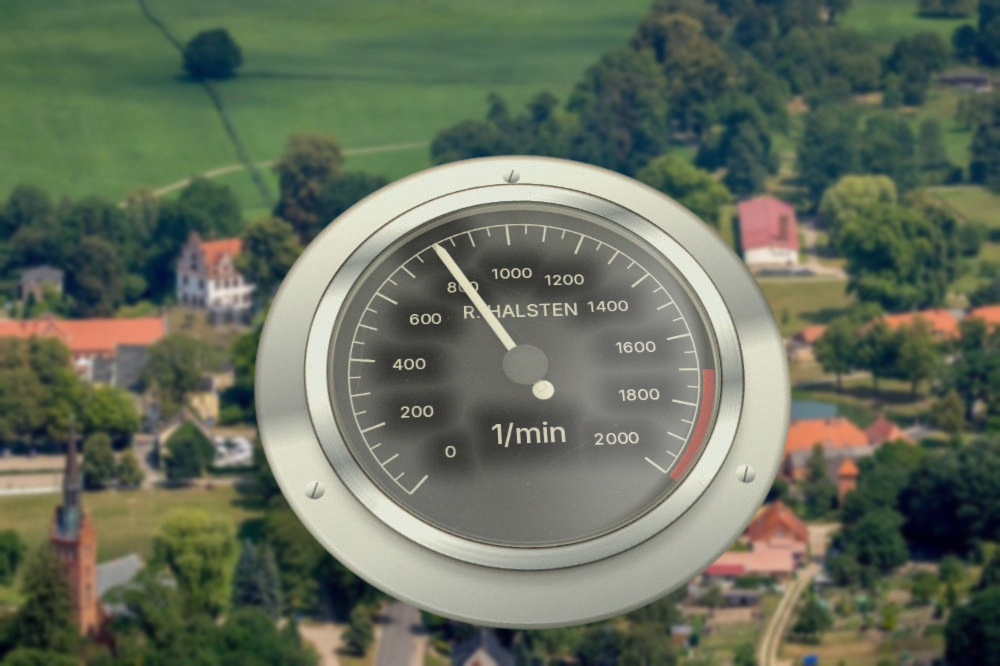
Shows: 800,rpm
